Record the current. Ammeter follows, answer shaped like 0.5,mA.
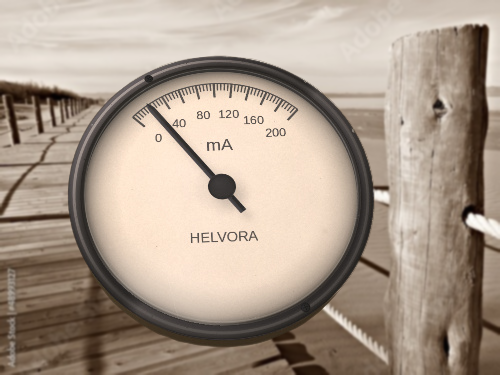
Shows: 20,mA
